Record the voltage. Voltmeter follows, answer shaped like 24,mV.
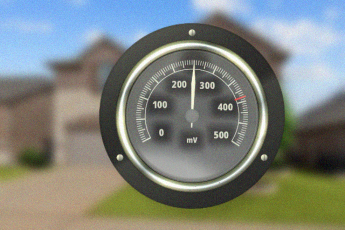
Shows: 250,mV
